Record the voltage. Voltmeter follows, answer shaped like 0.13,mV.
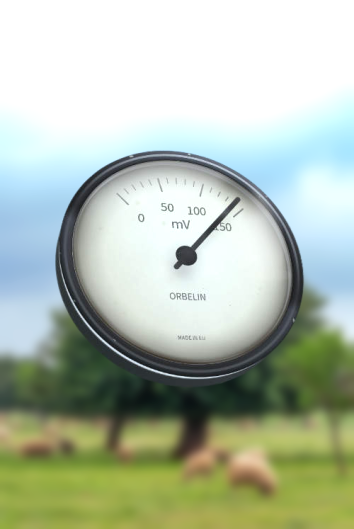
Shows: 140,mV
